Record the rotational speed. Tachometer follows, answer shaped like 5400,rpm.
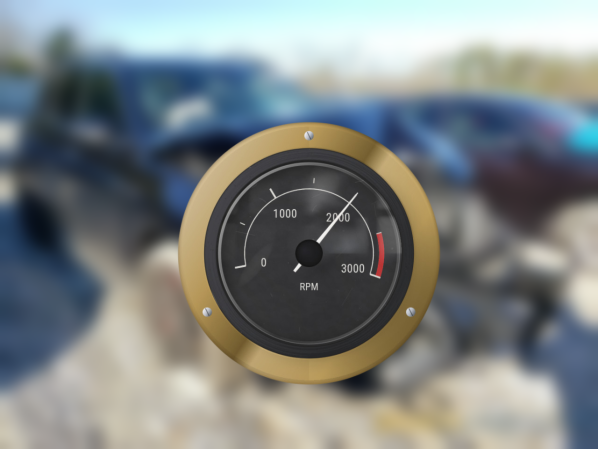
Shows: 2000,rpm
